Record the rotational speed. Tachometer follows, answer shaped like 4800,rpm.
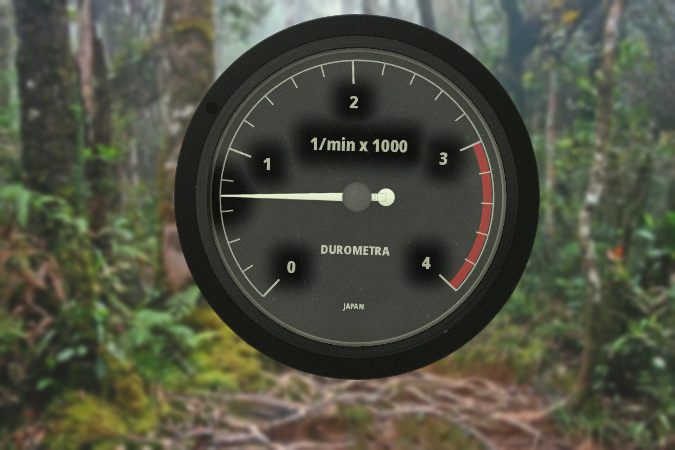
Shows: 700,rpm
